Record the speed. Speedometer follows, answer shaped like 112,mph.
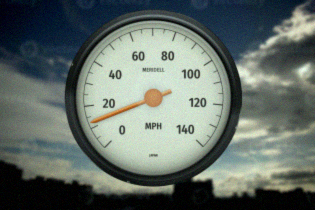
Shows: 12.5,mph
